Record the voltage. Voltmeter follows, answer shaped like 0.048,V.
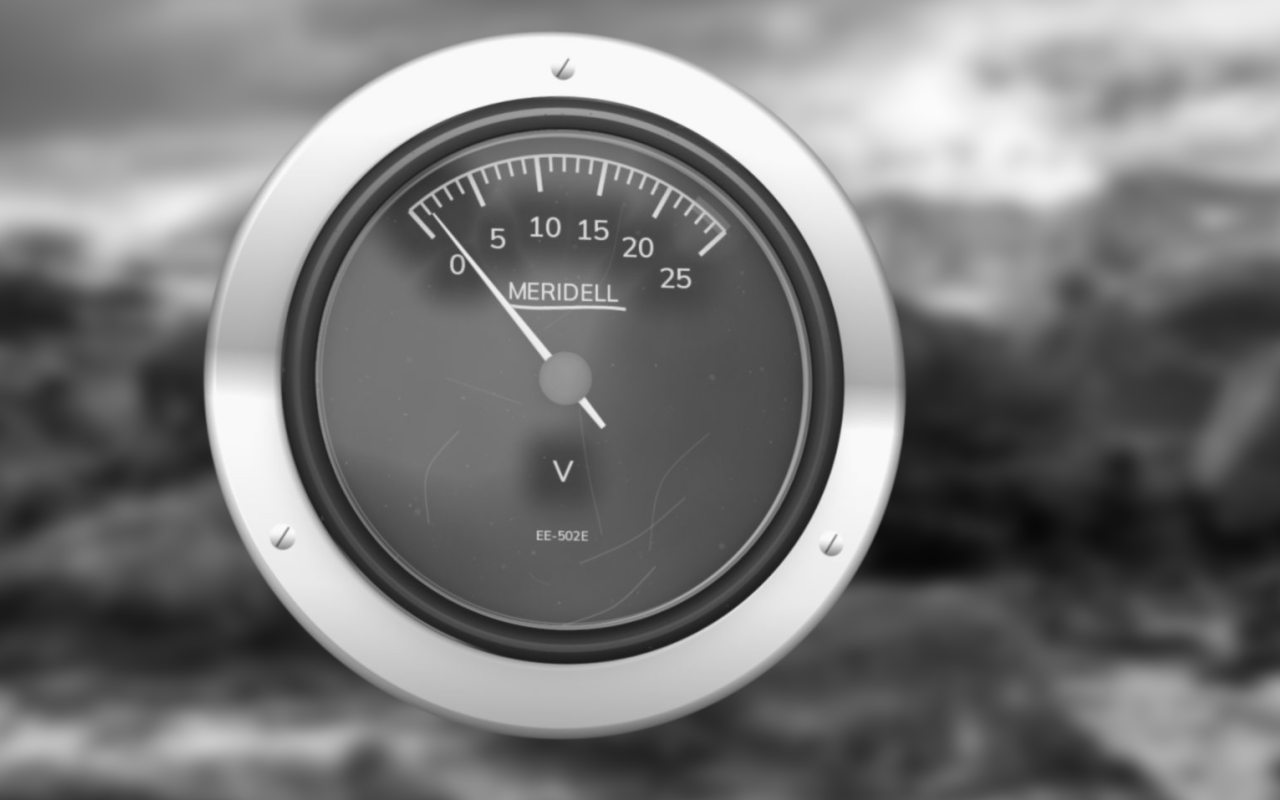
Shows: 1,V
